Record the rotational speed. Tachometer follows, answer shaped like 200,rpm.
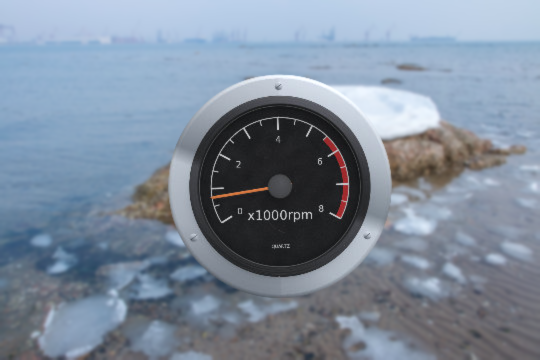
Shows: 750,rpm
